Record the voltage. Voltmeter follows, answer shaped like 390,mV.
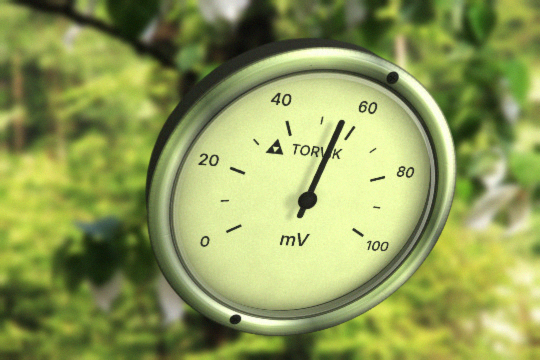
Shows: 55,mV
